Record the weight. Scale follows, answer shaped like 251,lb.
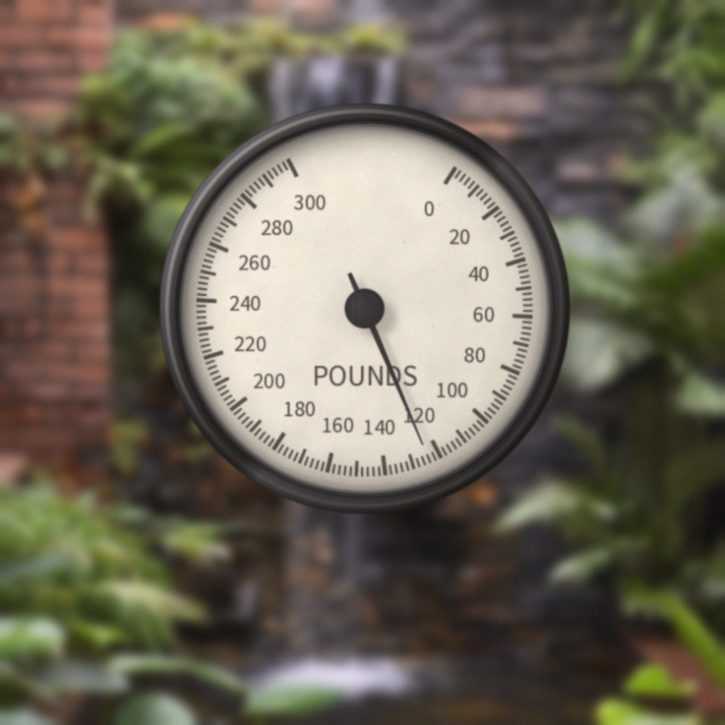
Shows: 124,lb
